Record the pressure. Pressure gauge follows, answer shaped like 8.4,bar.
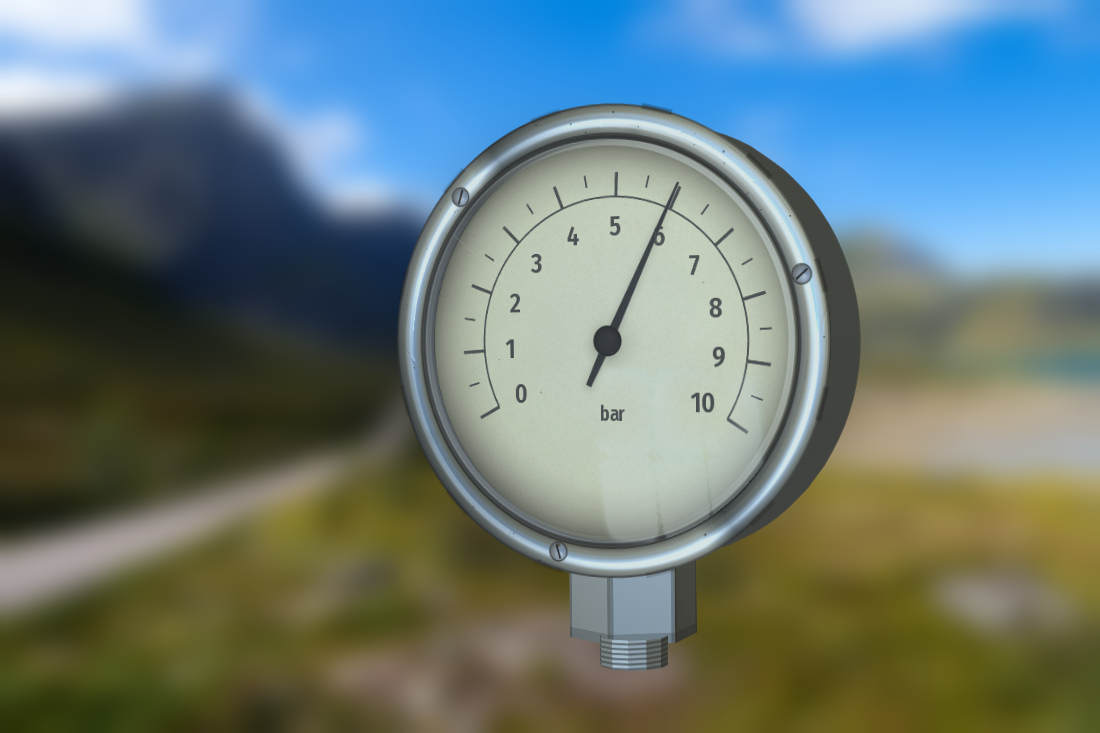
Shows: 6,bar
